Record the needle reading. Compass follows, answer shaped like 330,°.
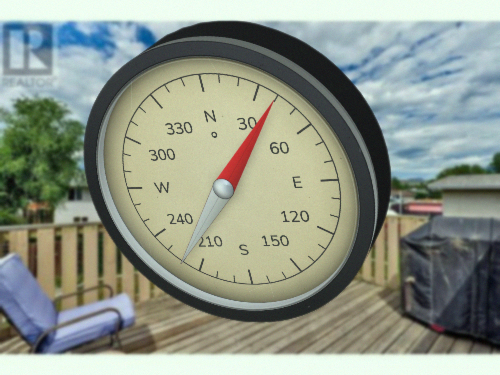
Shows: 40,°
